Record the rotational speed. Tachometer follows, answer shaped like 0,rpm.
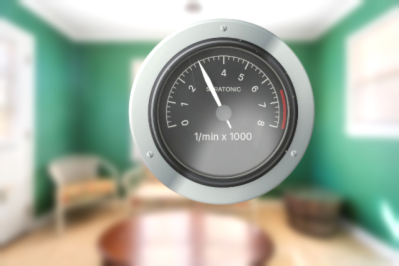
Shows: 3000,rpm
